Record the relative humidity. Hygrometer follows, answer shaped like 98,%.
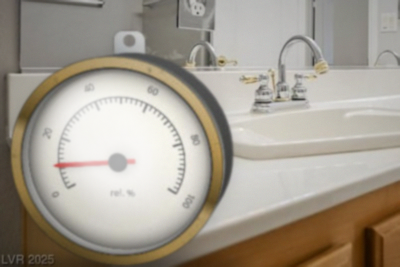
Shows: 10,%
